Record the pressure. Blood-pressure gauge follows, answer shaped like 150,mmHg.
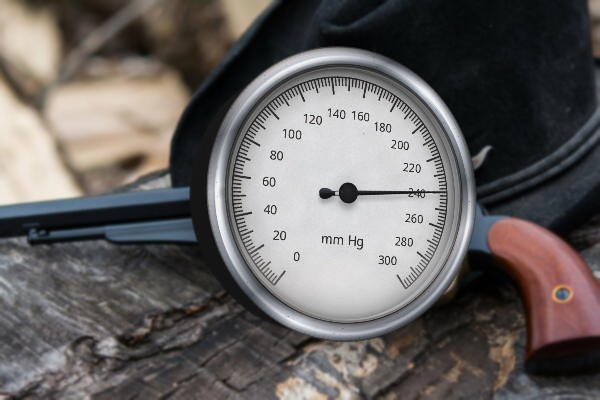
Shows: 240,mmHg
